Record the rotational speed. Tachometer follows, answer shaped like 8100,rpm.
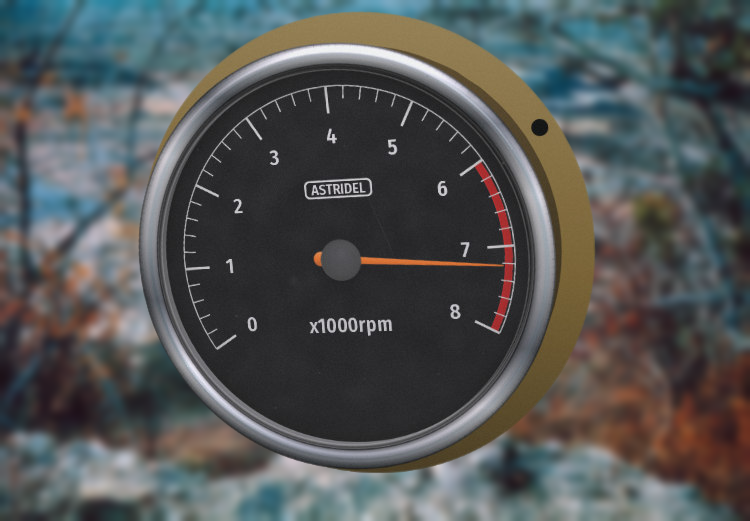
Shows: 7200,rpm
